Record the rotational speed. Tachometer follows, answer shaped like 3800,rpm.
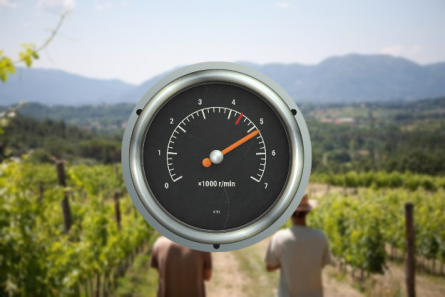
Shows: 5200,rpm
